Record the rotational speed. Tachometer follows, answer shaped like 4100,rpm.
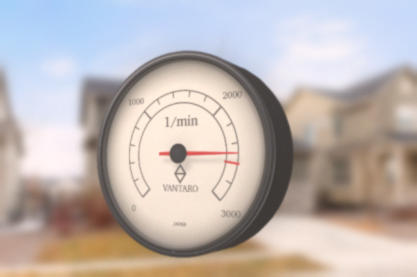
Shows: 2500,rpm
